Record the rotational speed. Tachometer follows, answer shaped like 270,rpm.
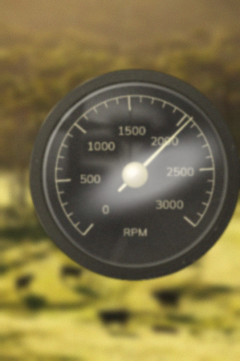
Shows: 2050,rpm
